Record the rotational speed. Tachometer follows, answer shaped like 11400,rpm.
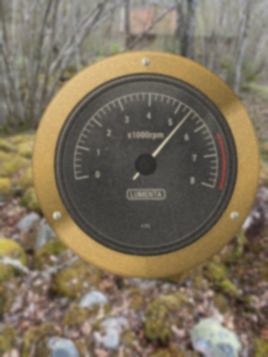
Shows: 5400,rpm
